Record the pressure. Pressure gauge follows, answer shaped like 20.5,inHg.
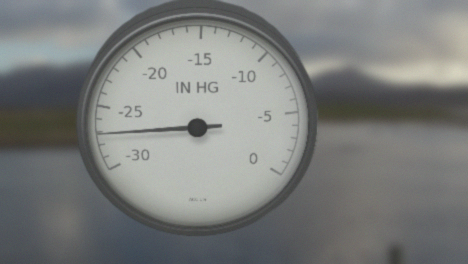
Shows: -27,inHg
